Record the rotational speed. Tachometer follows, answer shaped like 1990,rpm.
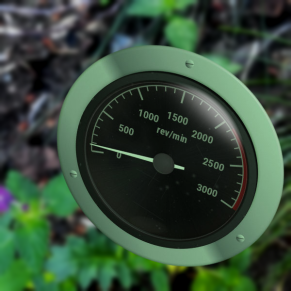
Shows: 100,rpm
